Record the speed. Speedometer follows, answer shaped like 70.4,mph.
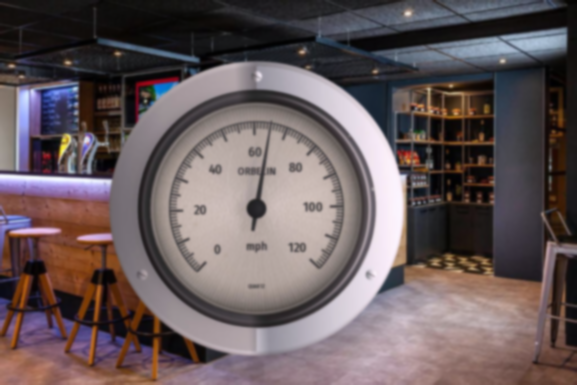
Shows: 65,mph
